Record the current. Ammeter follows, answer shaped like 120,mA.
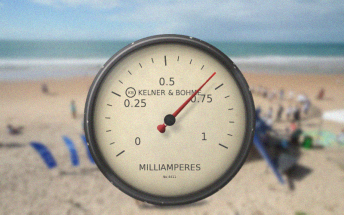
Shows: 0.7,mA
